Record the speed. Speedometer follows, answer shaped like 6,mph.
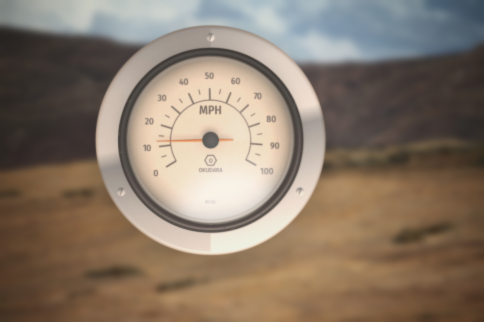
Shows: 12.5,mph
